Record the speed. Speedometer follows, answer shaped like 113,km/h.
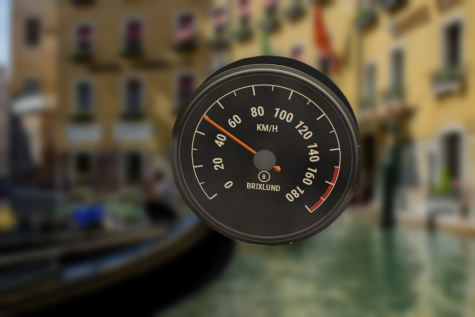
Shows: 50,km/h
